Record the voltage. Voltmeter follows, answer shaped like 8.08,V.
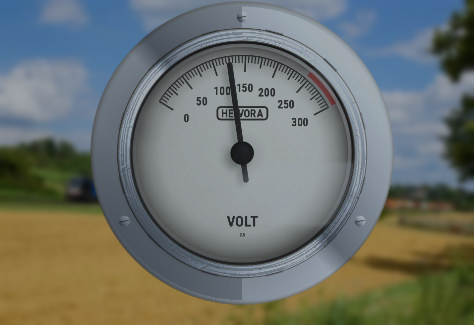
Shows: 125,V
